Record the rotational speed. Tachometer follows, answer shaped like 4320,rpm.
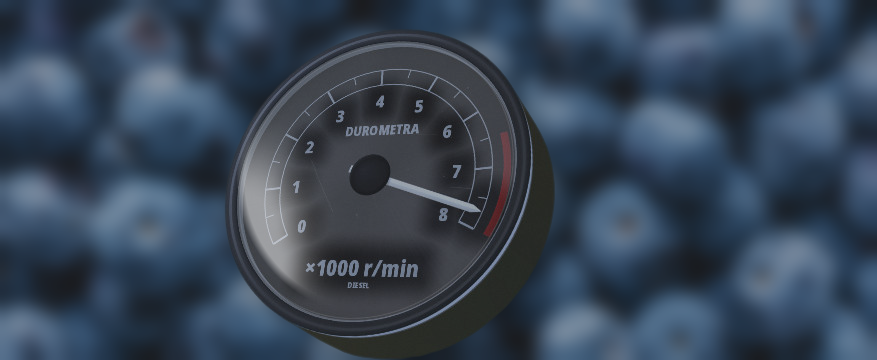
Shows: 7750,rpm
